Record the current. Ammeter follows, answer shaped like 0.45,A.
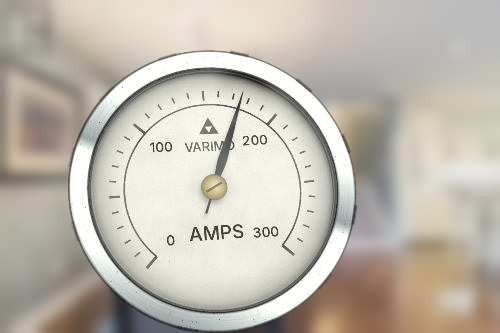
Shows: 175,A
